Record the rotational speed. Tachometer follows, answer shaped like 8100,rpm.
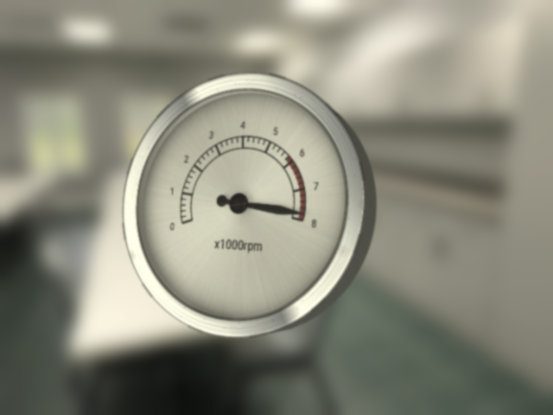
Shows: 7800,rpm
